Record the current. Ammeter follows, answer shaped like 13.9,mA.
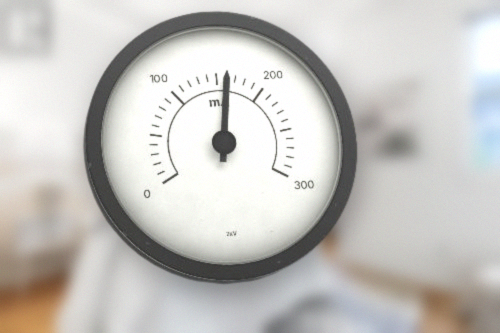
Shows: 160,mA
